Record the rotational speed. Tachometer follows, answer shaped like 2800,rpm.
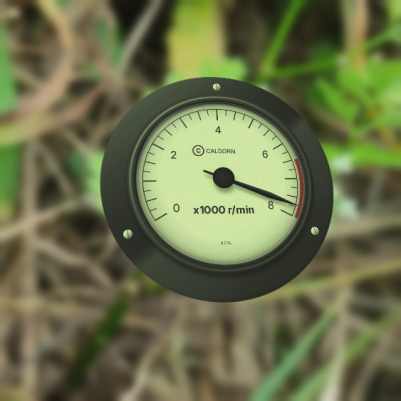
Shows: 7750,rpm
